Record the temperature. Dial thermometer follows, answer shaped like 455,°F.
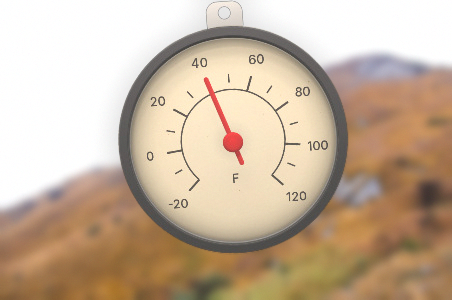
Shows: 40,°F
